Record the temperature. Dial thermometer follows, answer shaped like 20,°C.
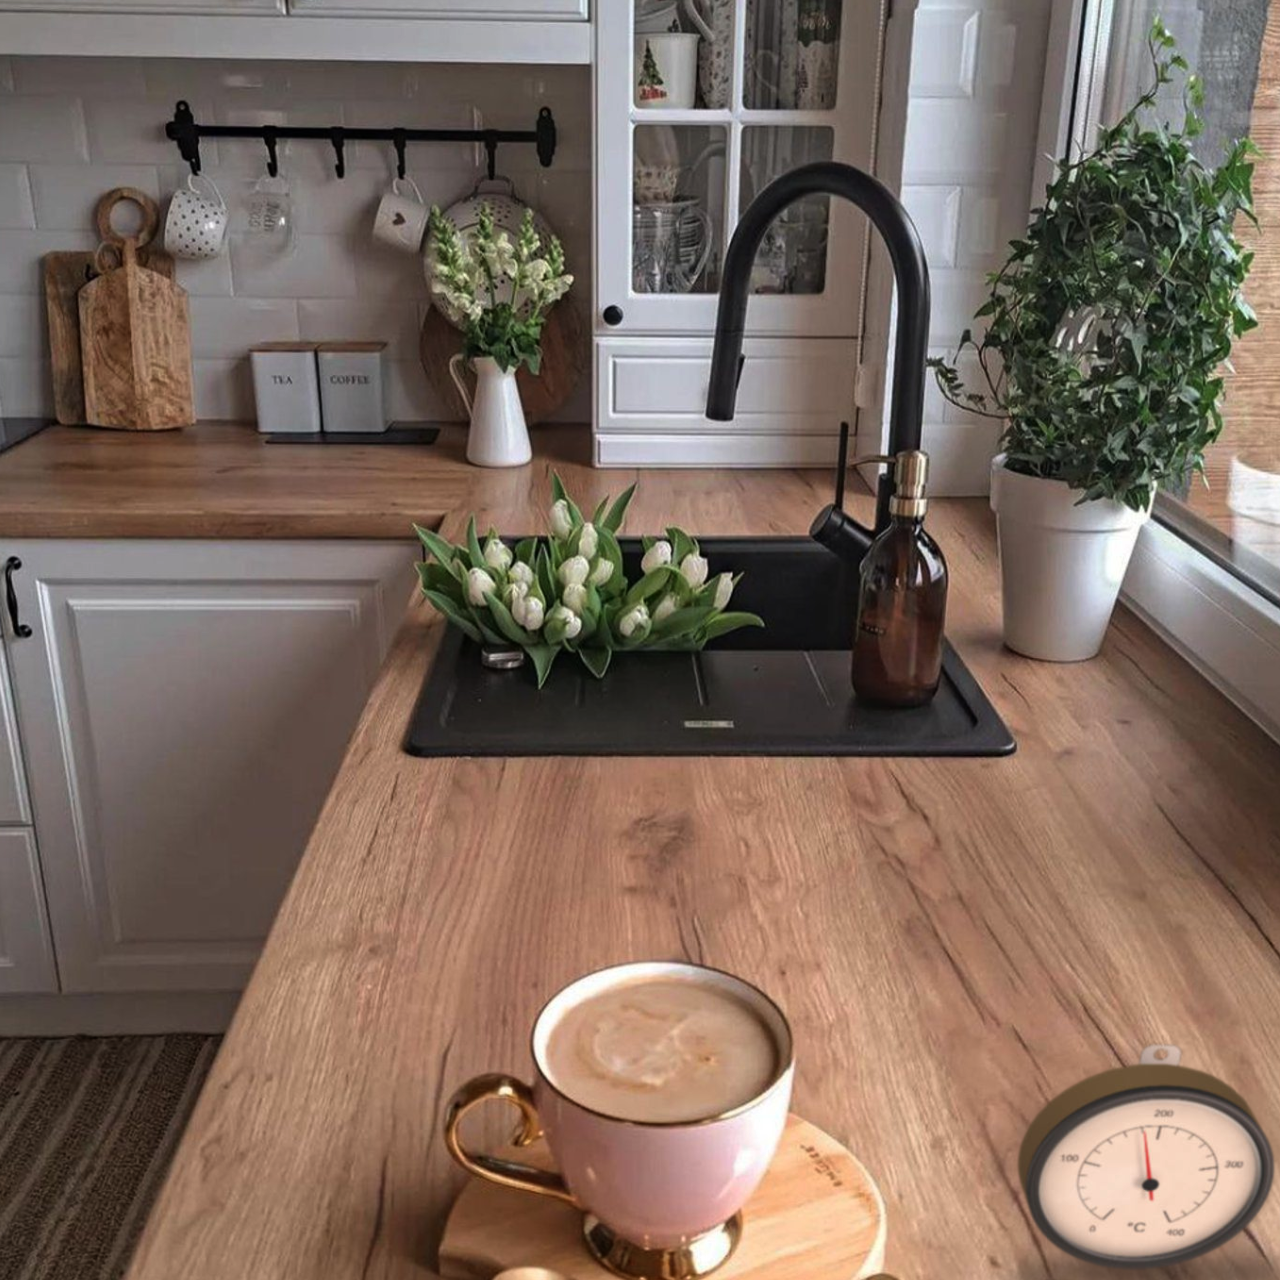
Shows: 180,°C
